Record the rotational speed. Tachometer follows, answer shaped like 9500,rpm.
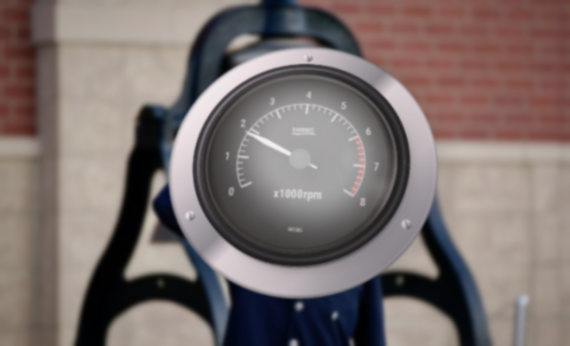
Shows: 1800,rpm
